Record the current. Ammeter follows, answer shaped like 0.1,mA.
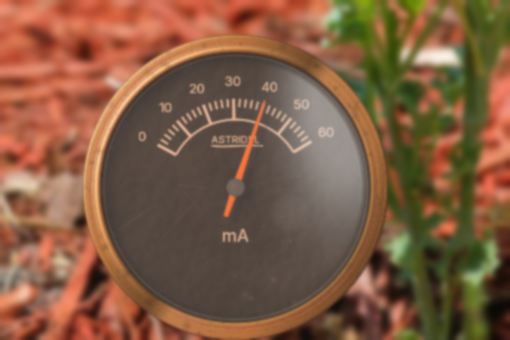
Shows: 40,mA
